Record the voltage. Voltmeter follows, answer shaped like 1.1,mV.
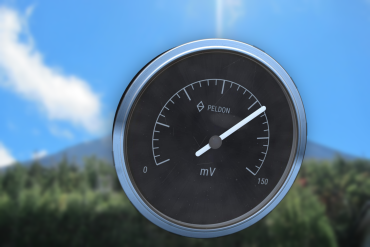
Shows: 105,mV
